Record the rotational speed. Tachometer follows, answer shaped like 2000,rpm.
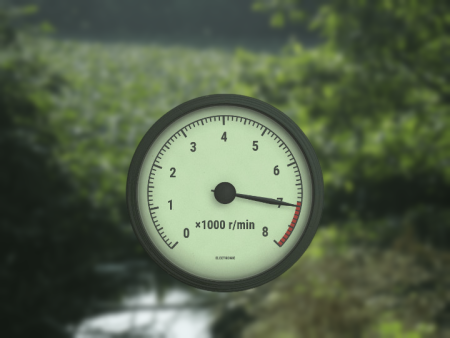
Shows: 7000,rpm
